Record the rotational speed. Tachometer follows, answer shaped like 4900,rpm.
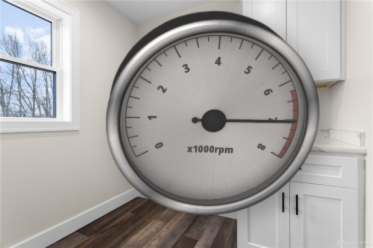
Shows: 7000,rpm
